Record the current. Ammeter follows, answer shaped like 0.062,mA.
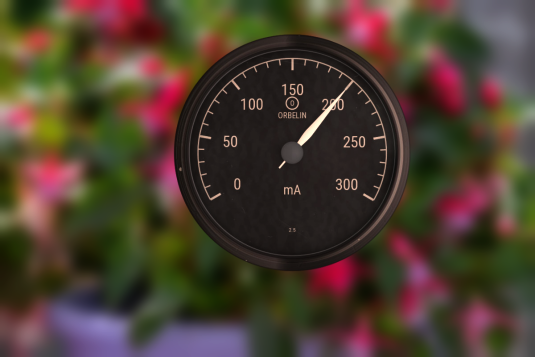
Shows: 200,mA
